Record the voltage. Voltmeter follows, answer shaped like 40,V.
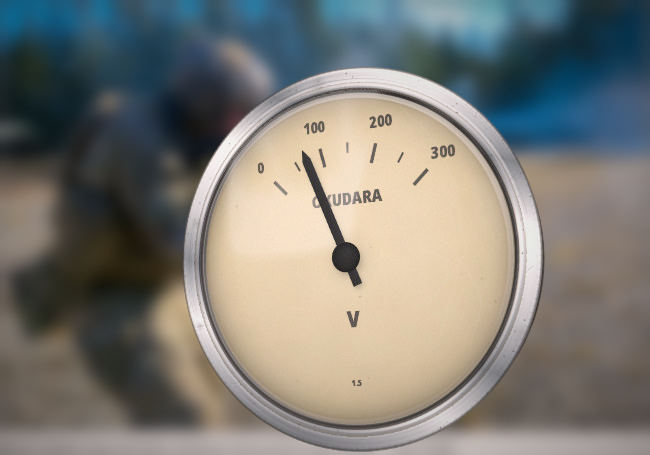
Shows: 75,V
